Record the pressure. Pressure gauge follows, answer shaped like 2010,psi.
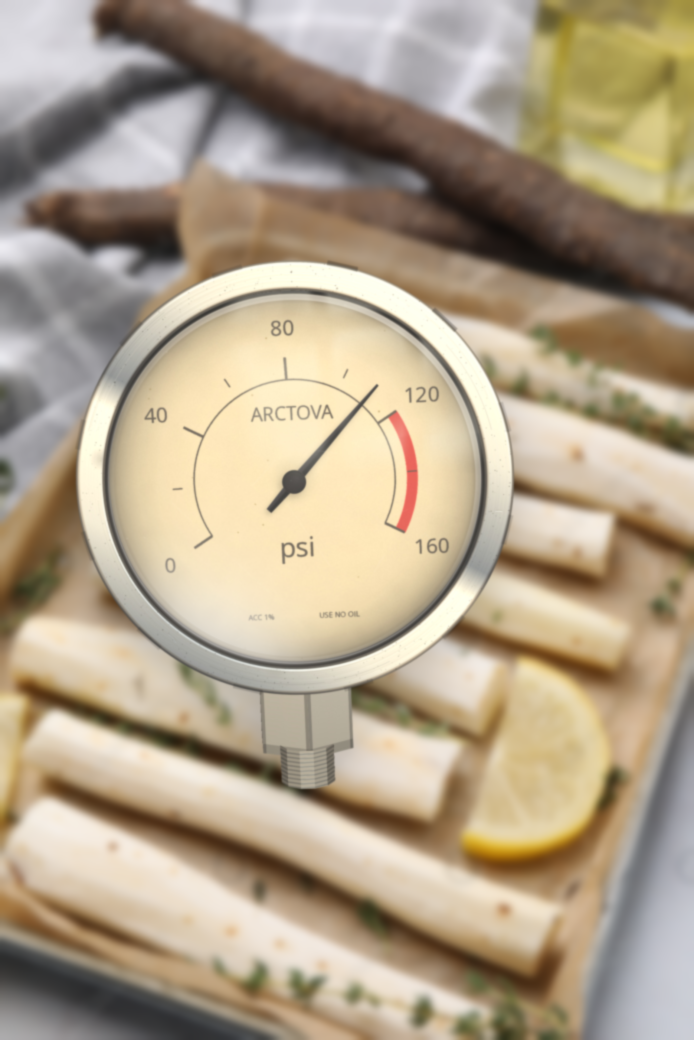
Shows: 110,psi
